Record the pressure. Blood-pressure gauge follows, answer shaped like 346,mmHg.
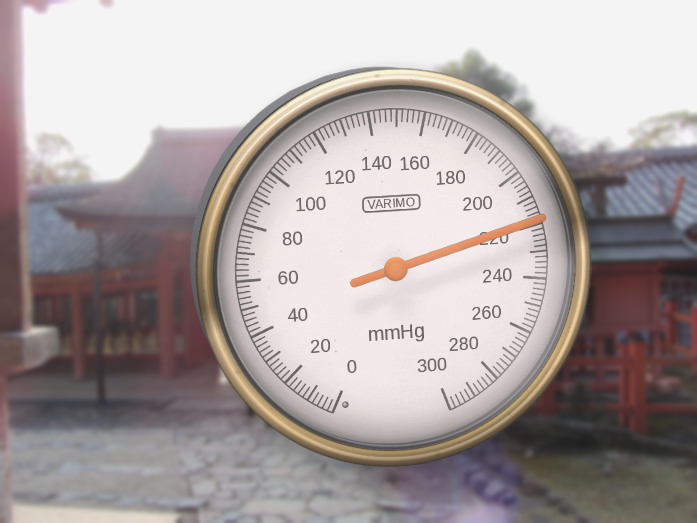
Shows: 218,mmHg
